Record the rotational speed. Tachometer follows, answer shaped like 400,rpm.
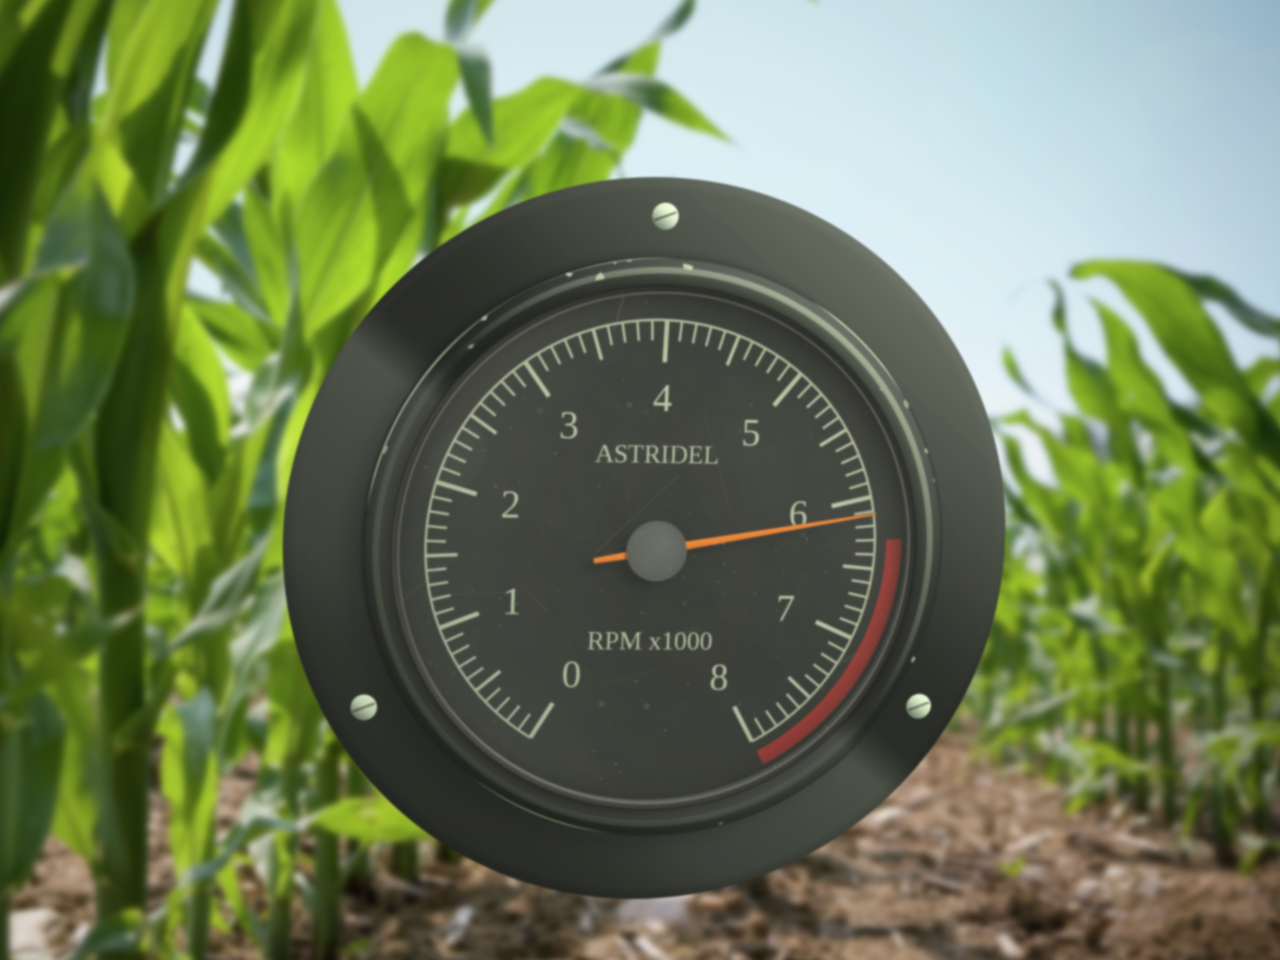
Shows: 6100,rpm
